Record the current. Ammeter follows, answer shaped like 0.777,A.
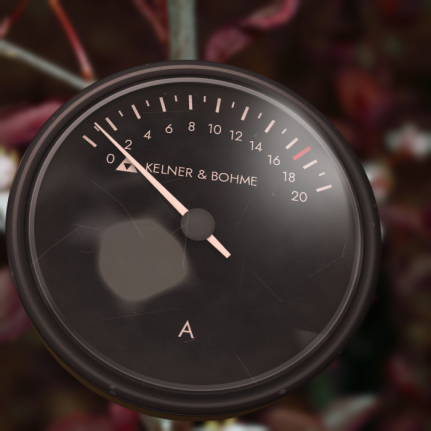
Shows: 1,A
